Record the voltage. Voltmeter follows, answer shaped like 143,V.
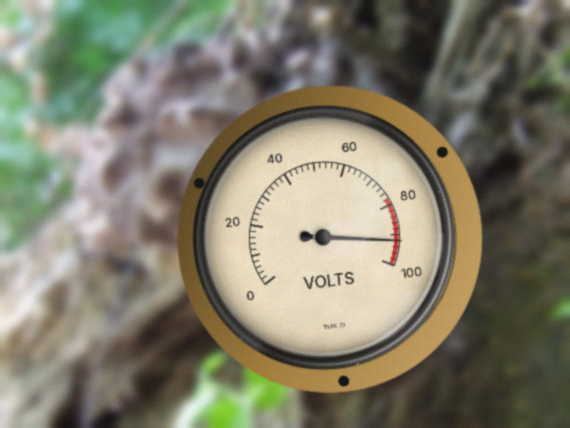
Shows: 92,V
